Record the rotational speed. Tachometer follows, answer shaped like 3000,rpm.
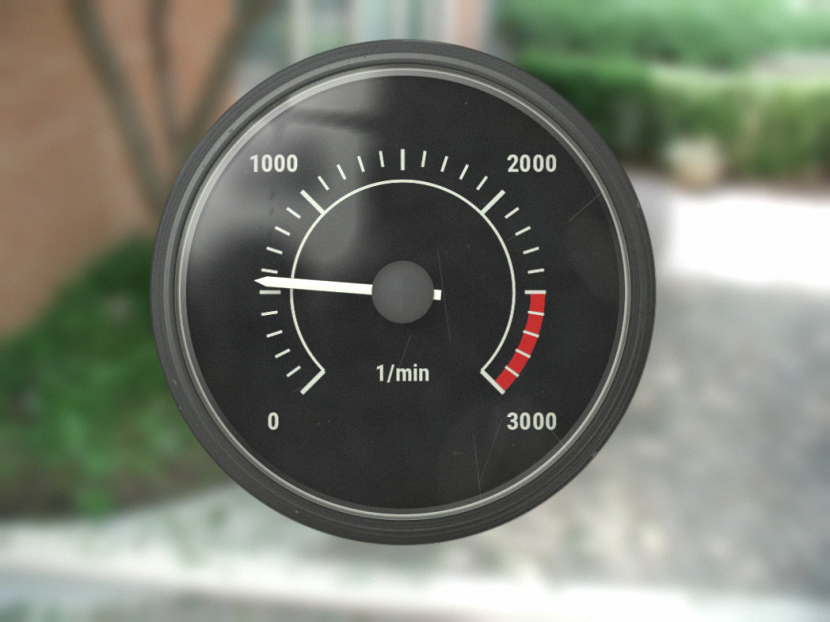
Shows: 550,rpm
